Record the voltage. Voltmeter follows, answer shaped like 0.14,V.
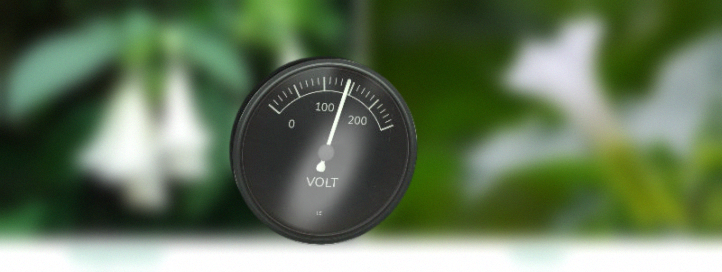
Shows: 140,V
